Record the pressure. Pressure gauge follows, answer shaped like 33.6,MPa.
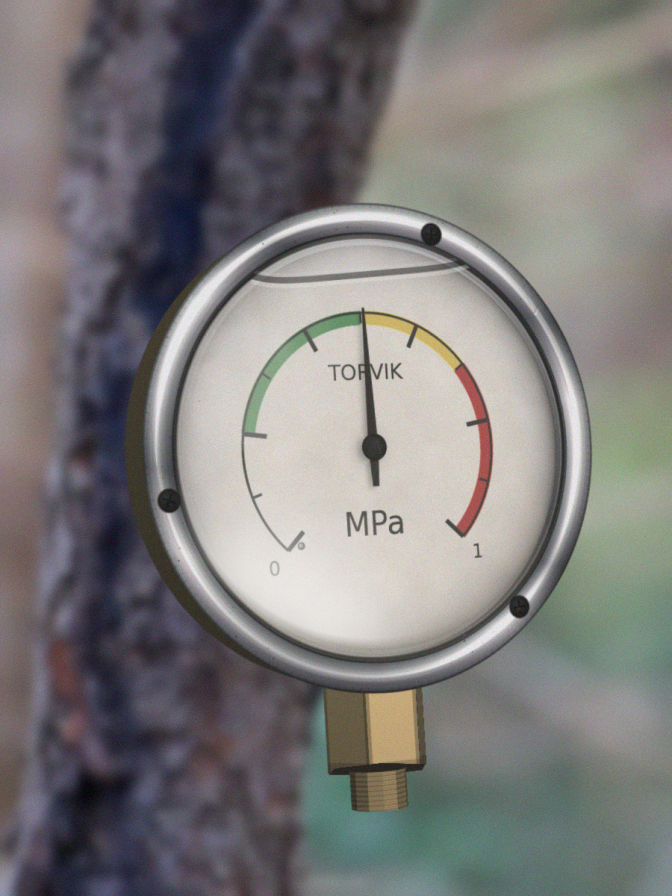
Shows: 0.5,MPa
